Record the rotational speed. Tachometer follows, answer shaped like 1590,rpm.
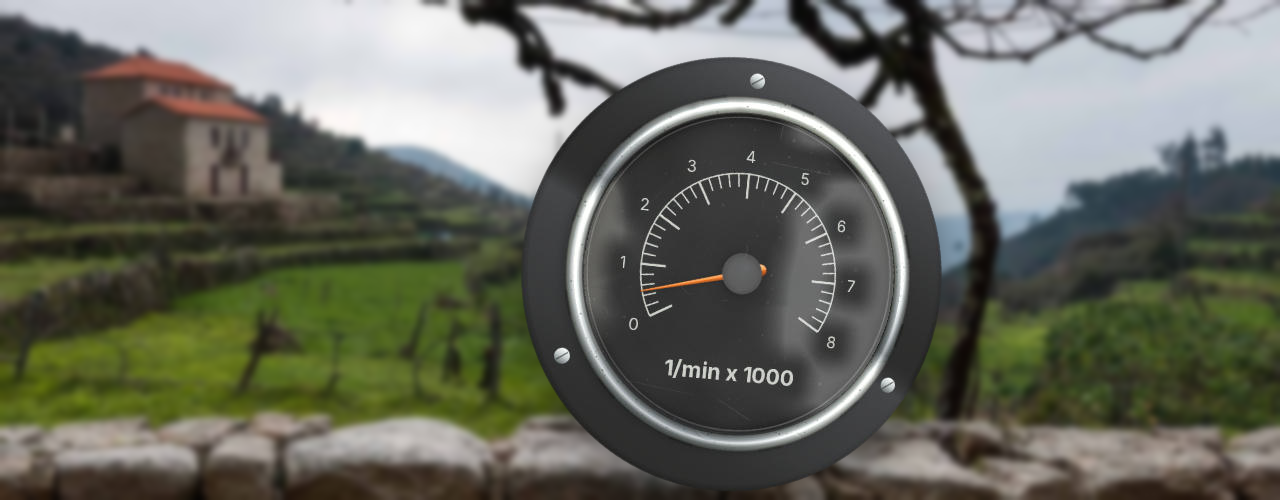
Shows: 500,rpm
